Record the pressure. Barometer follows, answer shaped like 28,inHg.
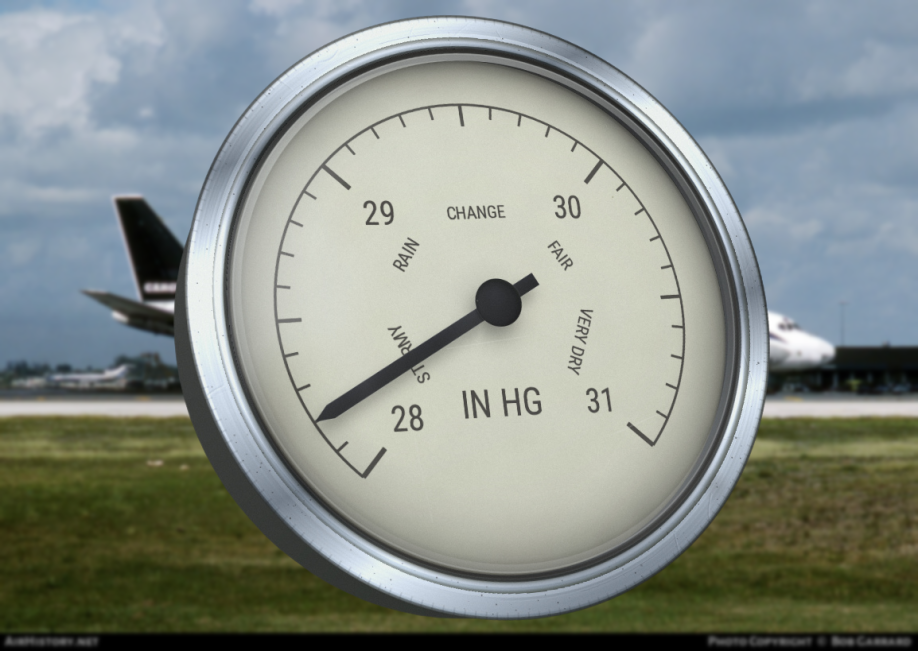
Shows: 28.2,inHg
